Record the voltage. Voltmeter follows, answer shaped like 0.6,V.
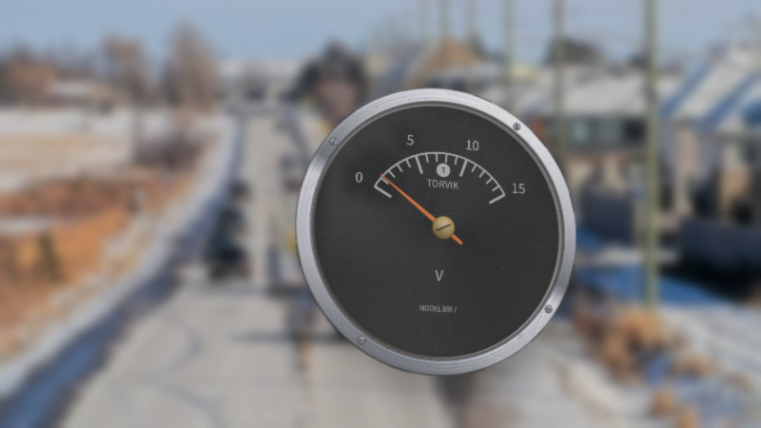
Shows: 1,V
